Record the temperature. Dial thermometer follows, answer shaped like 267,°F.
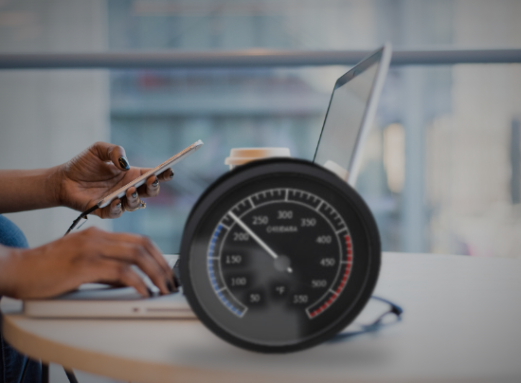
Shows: 220,°F
